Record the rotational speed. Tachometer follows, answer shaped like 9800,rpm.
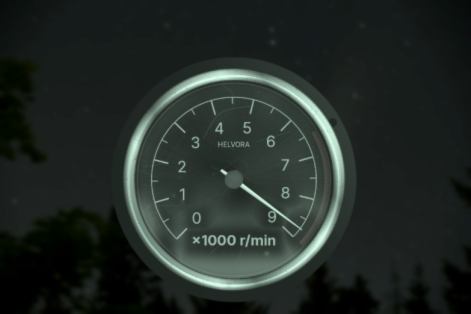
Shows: 8750,rpm
